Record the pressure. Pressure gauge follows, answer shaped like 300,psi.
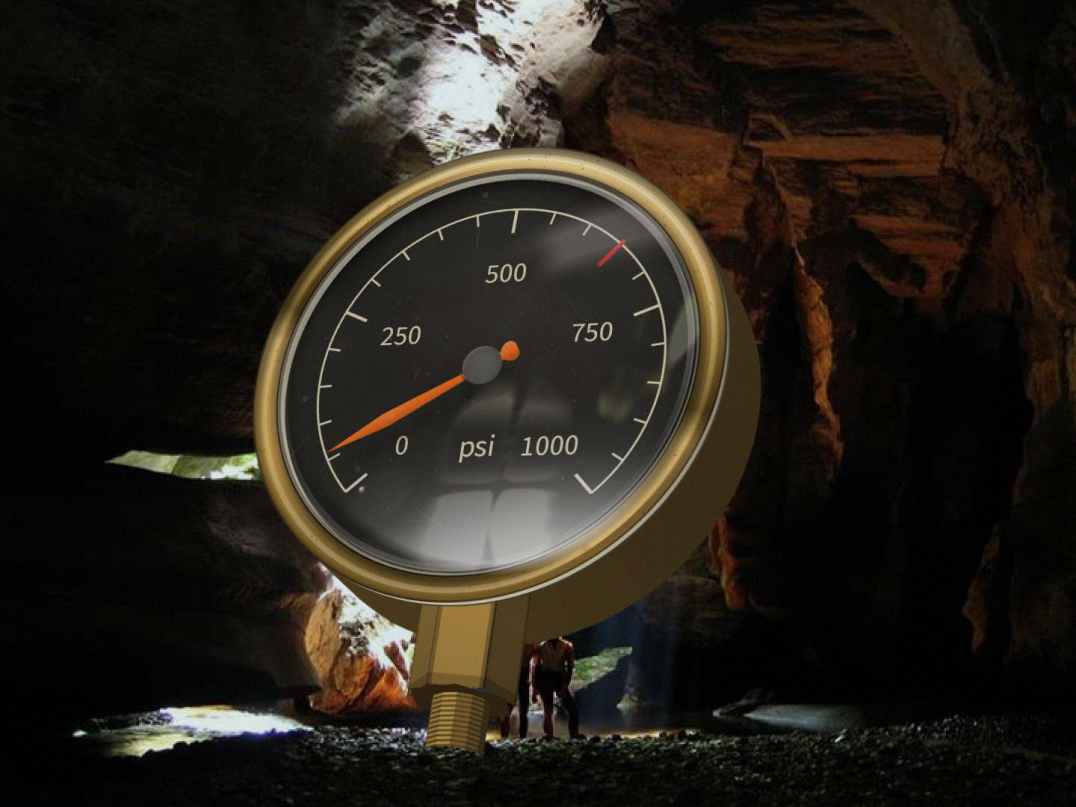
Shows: 50,psi
